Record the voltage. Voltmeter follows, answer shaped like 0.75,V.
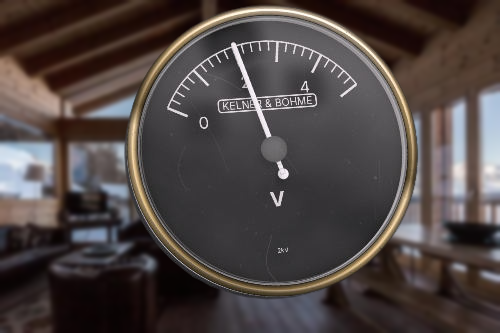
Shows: 2,V
